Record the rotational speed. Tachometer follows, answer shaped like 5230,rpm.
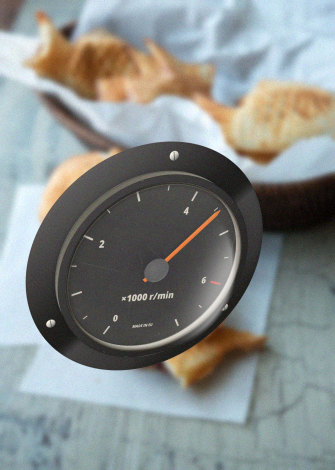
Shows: 4500,rpm
